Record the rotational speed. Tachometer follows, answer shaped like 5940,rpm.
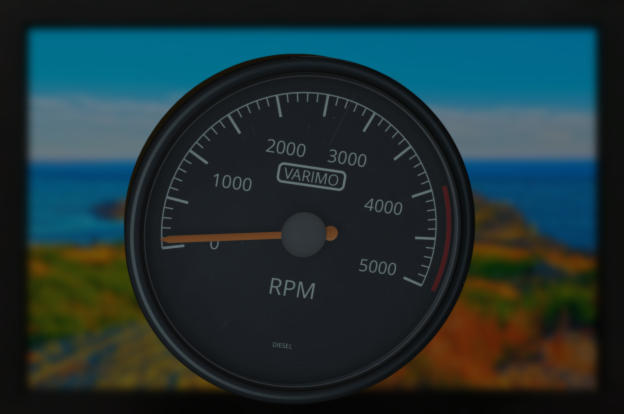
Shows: 100,rpm
